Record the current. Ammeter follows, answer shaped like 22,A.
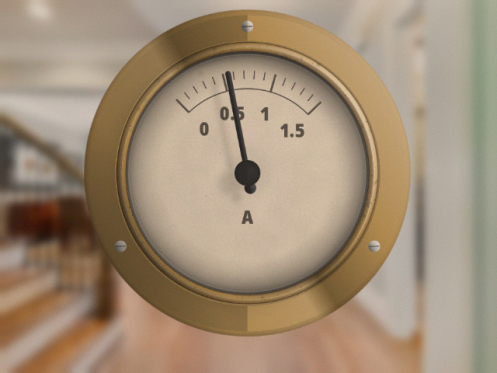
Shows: 0.55,A
